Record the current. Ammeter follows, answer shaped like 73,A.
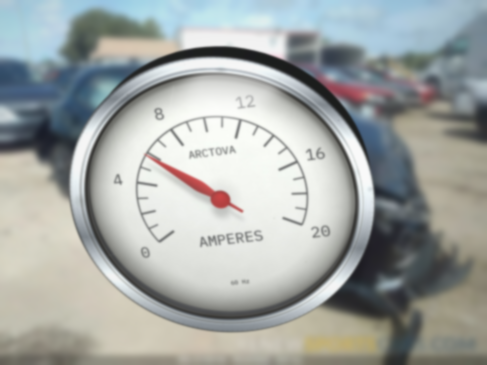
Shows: 6,A
